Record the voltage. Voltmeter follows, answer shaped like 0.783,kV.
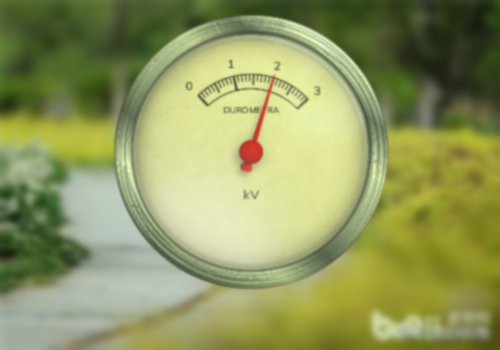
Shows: 2,kV
